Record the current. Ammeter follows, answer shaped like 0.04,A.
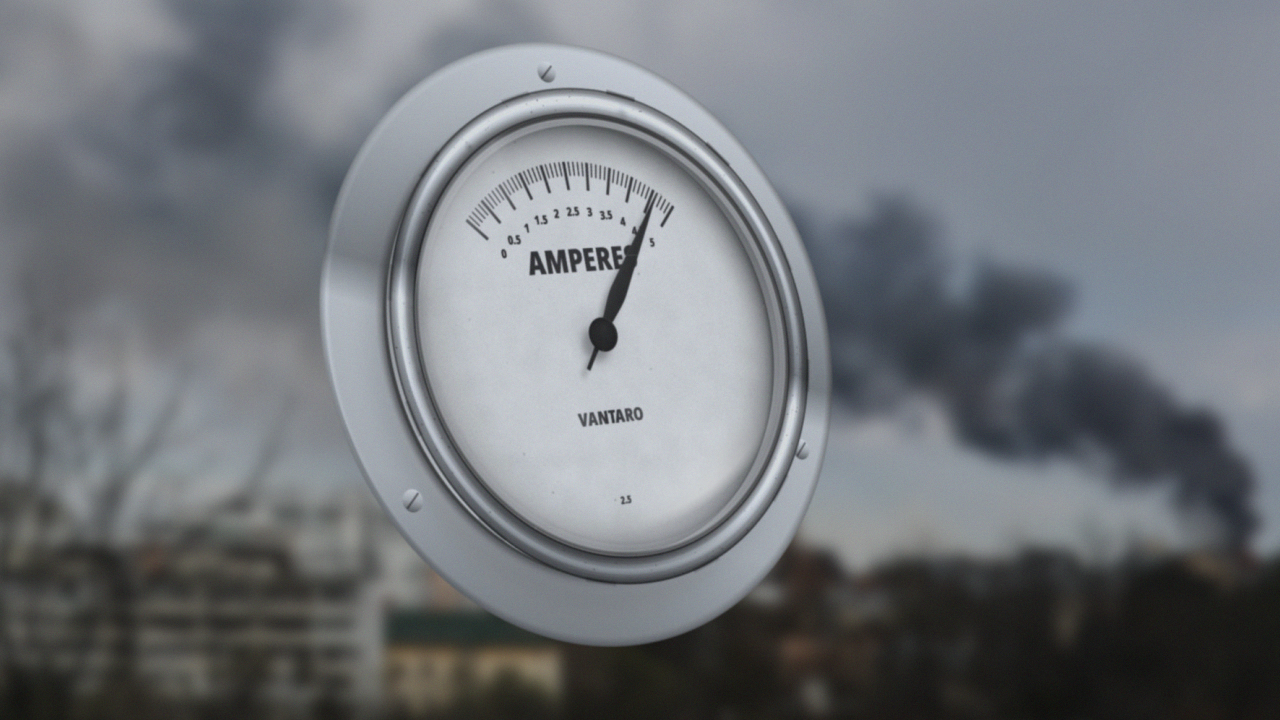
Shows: 4.5,A
